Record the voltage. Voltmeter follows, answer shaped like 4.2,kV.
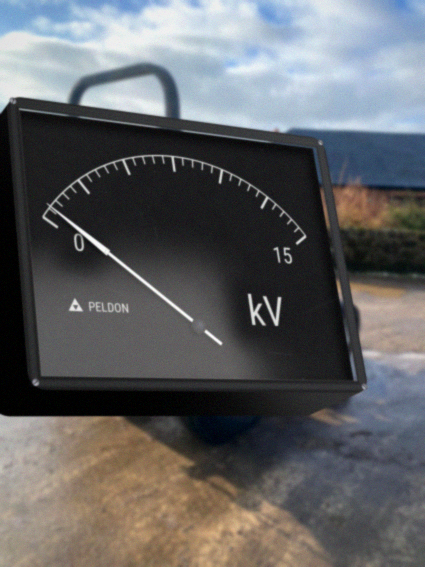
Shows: 0.5,kV
